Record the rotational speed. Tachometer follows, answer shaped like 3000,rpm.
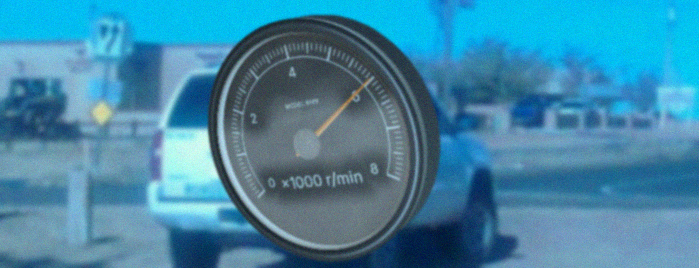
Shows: 6000,rpm
